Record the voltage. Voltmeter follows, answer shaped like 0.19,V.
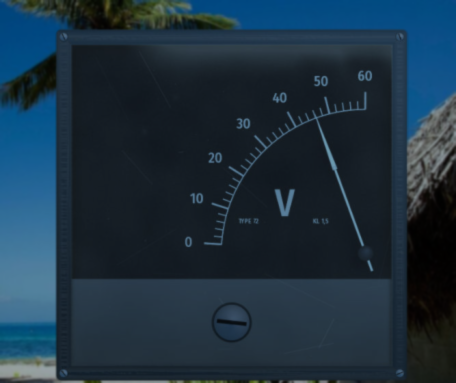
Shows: 46,V
